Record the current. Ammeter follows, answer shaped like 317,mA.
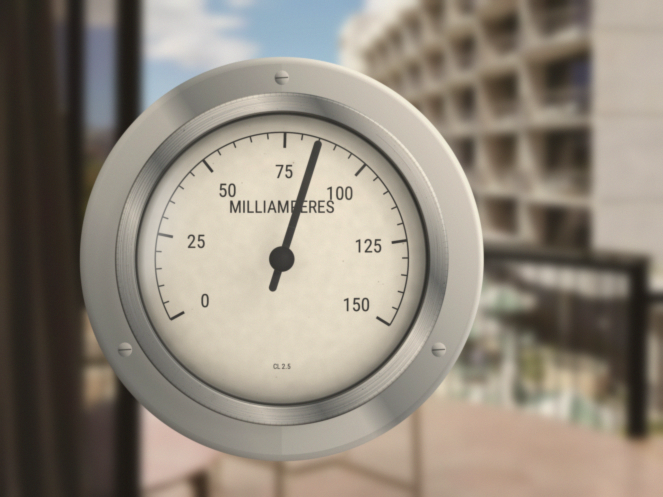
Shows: 85,mA
